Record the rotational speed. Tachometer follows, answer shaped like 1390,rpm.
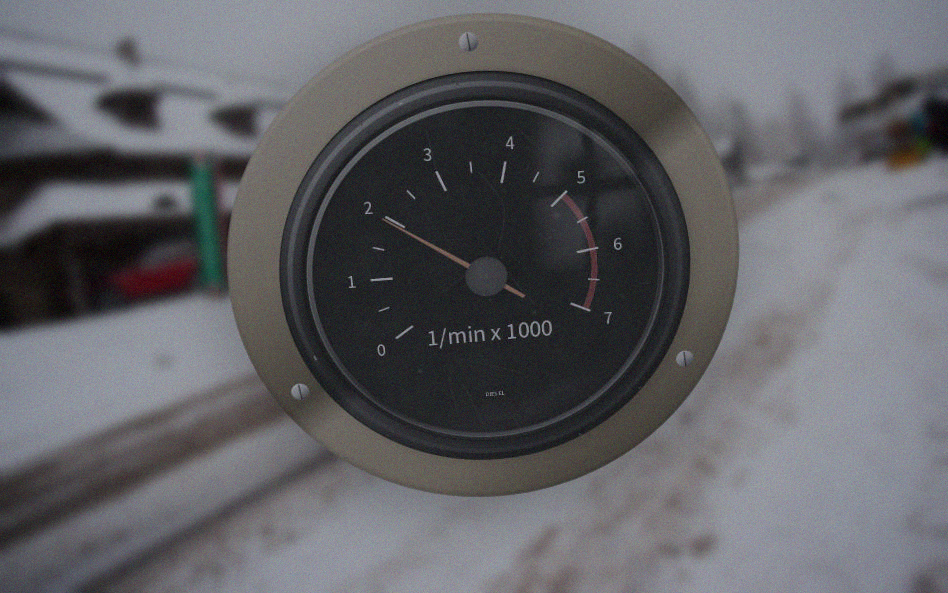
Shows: 2000,rpm
